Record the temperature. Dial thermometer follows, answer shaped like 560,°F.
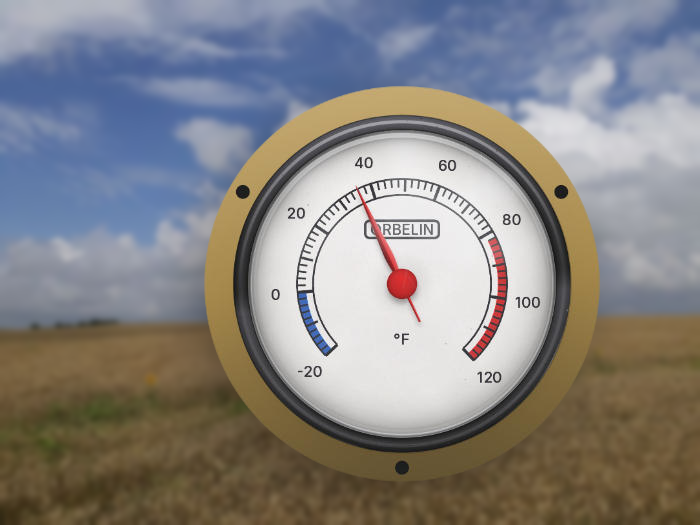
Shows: 36,°F
